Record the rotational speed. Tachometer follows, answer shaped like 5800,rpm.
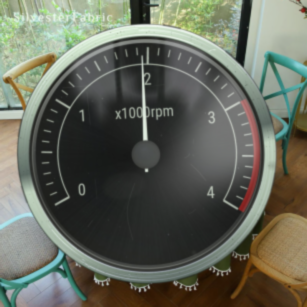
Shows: 1950,rpm
